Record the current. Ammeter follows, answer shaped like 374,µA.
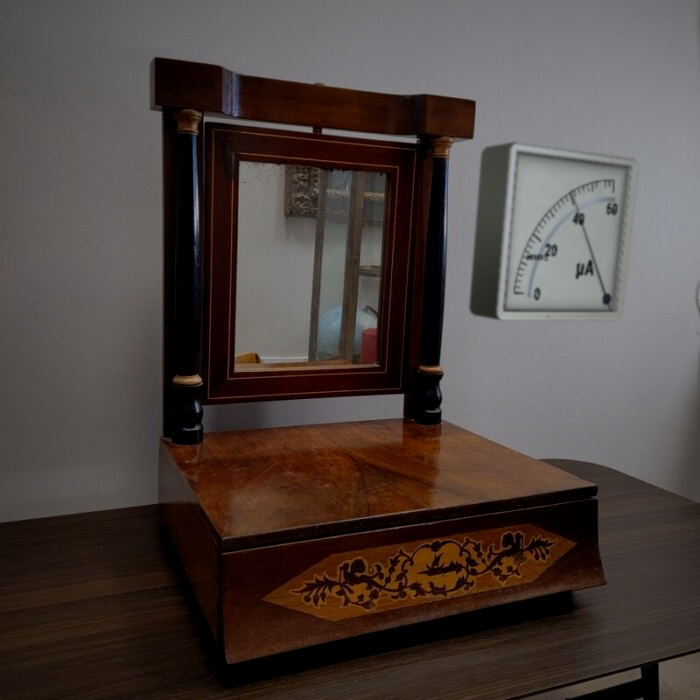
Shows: 40,µA
